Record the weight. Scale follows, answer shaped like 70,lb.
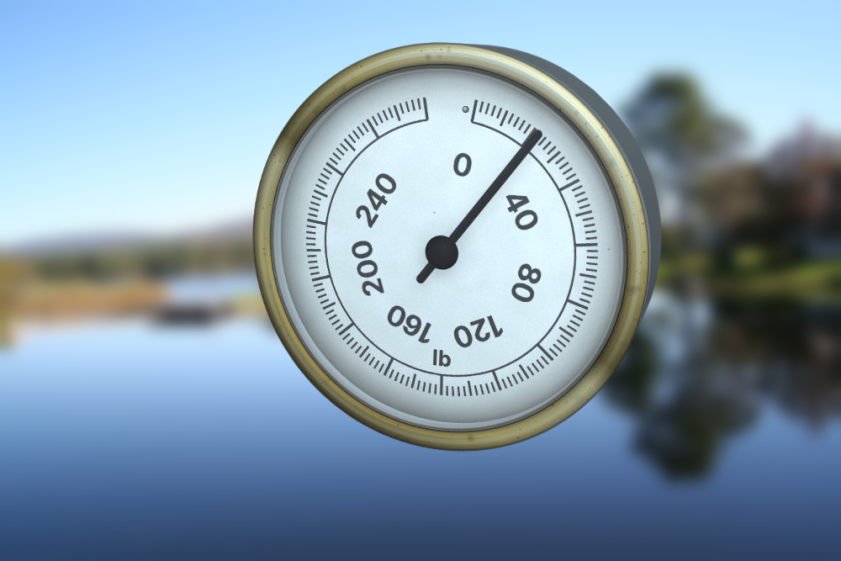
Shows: 22,lb
